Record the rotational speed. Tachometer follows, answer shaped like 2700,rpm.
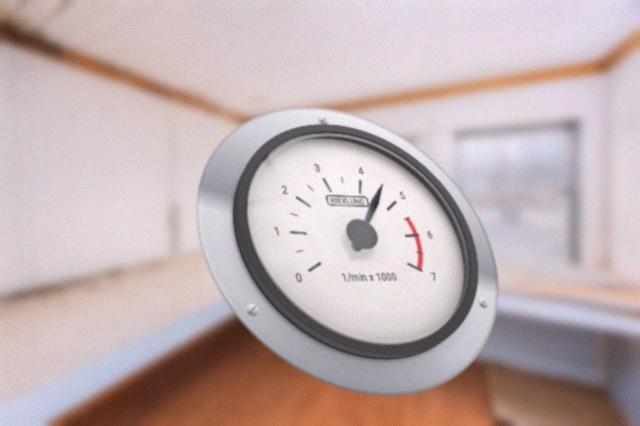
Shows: 4500,rpm
